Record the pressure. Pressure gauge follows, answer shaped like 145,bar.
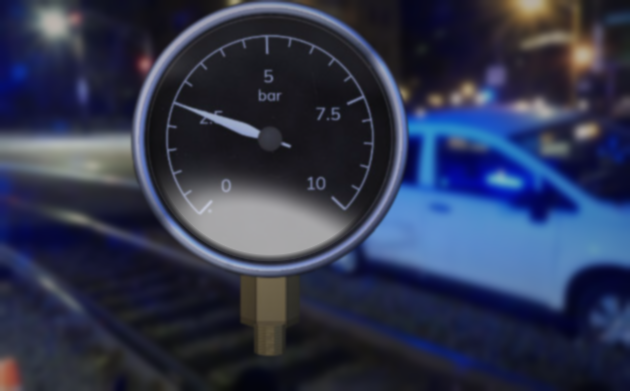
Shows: 2.5,bar
